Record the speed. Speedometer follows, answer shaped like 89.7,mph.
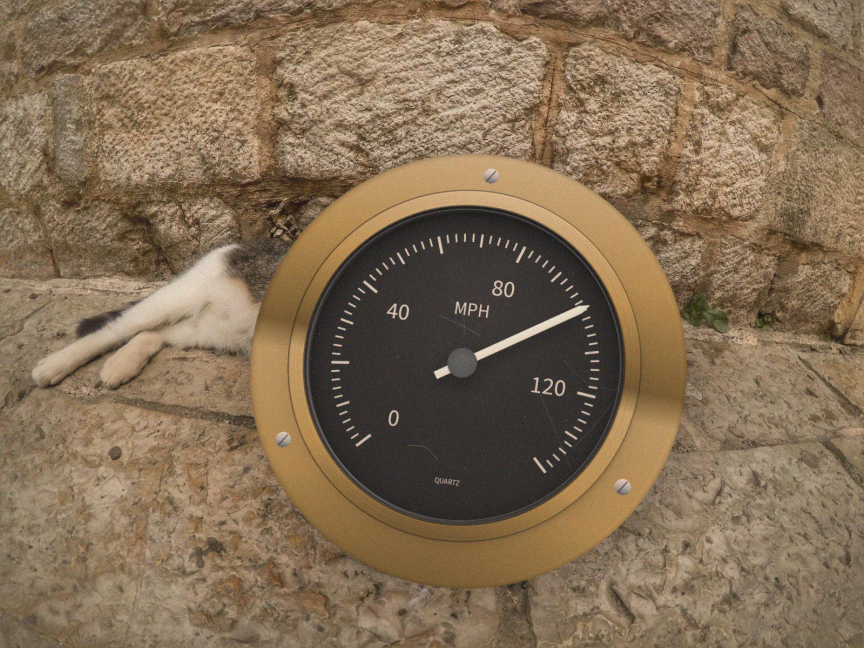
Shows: 100,mph
